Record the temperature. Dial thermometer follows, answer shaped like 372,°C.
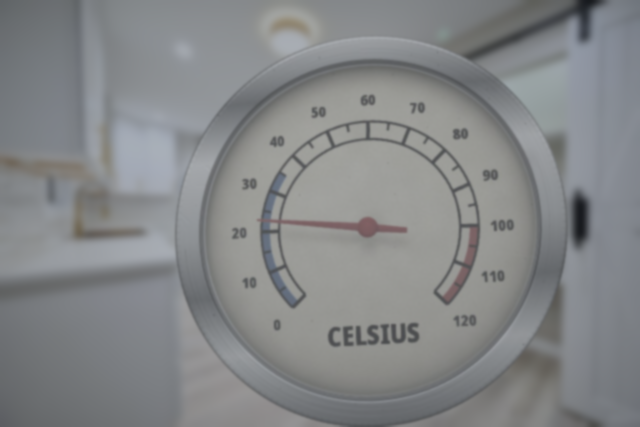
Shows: 22.5,°C
